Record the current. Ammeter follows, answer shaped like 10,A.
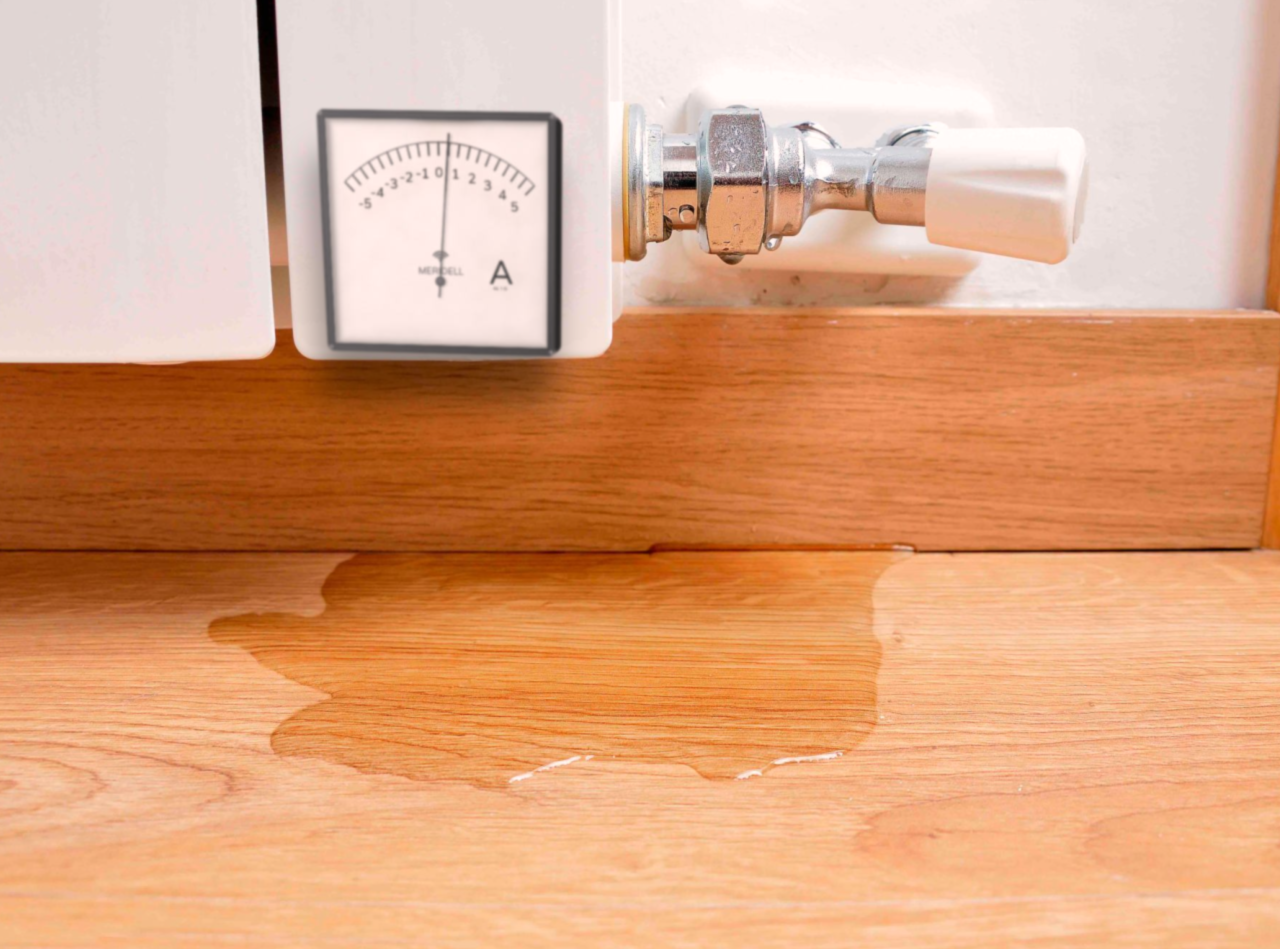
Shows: 0.5,A
